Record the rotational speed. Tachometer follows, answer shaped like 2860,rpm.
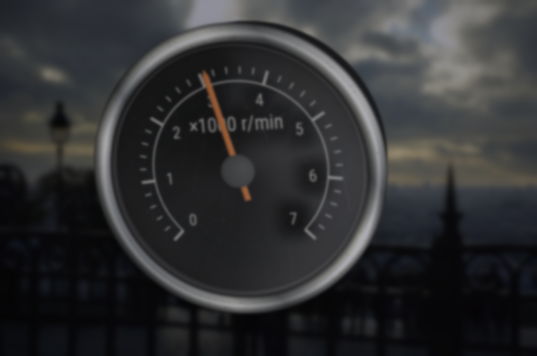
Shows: 3100,rpm
